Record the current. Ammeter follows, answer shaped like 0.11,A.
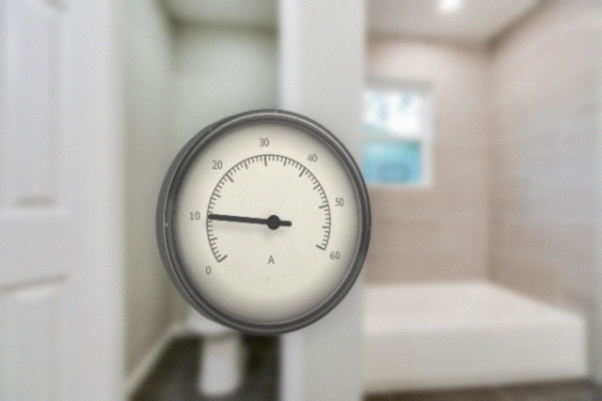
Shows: 10,A
